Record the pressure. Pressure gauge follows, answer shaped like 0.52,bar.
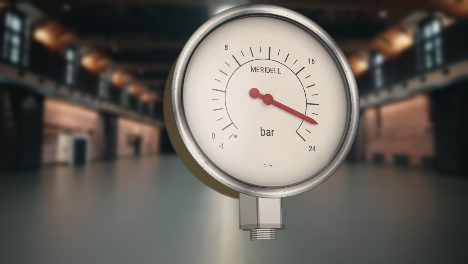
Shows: 22,bar
